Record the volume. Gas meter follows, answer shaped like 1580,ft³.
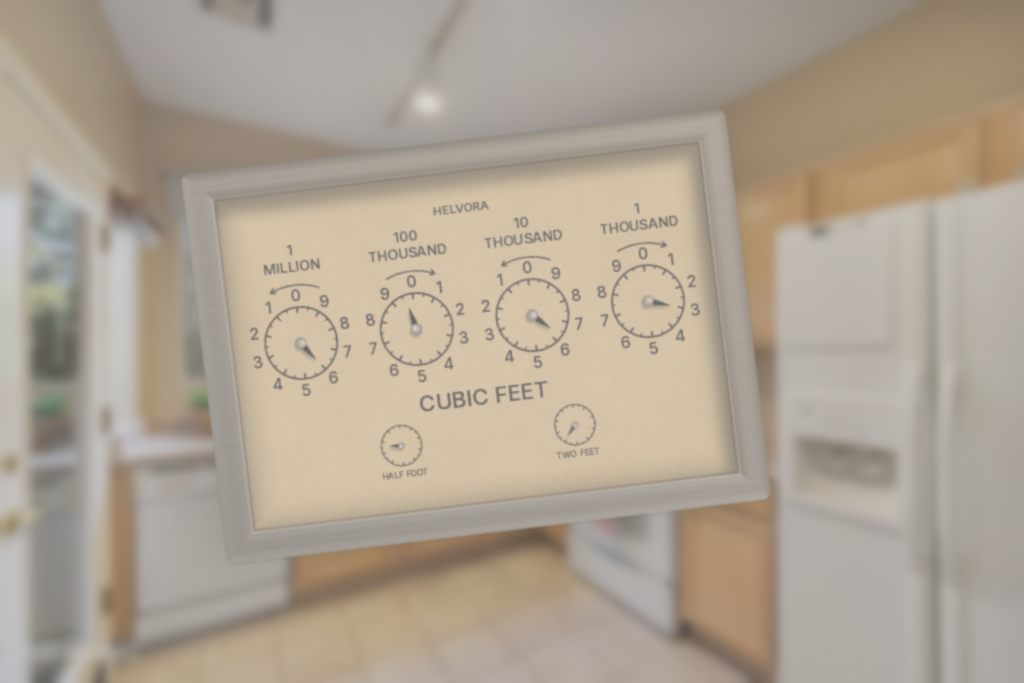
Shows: 596300,ft³
